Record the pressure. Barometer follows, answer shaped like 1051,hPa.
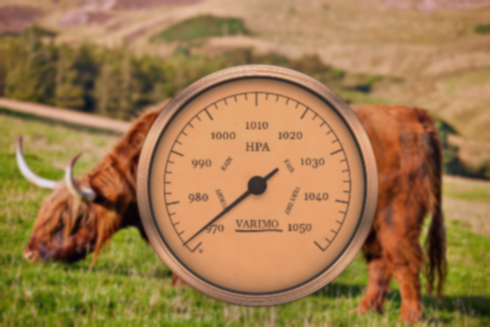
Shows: 972,hPa
